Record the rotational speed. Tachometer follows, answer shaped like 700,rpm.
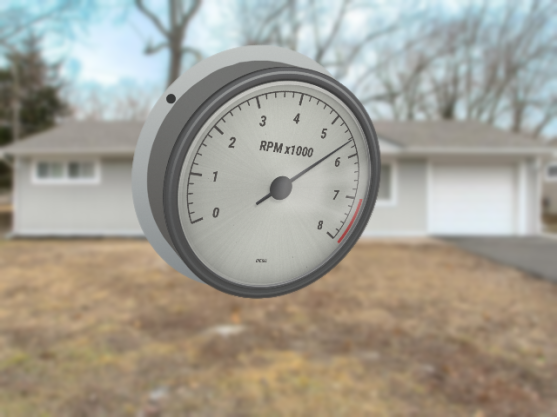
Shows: 5600,rpm
